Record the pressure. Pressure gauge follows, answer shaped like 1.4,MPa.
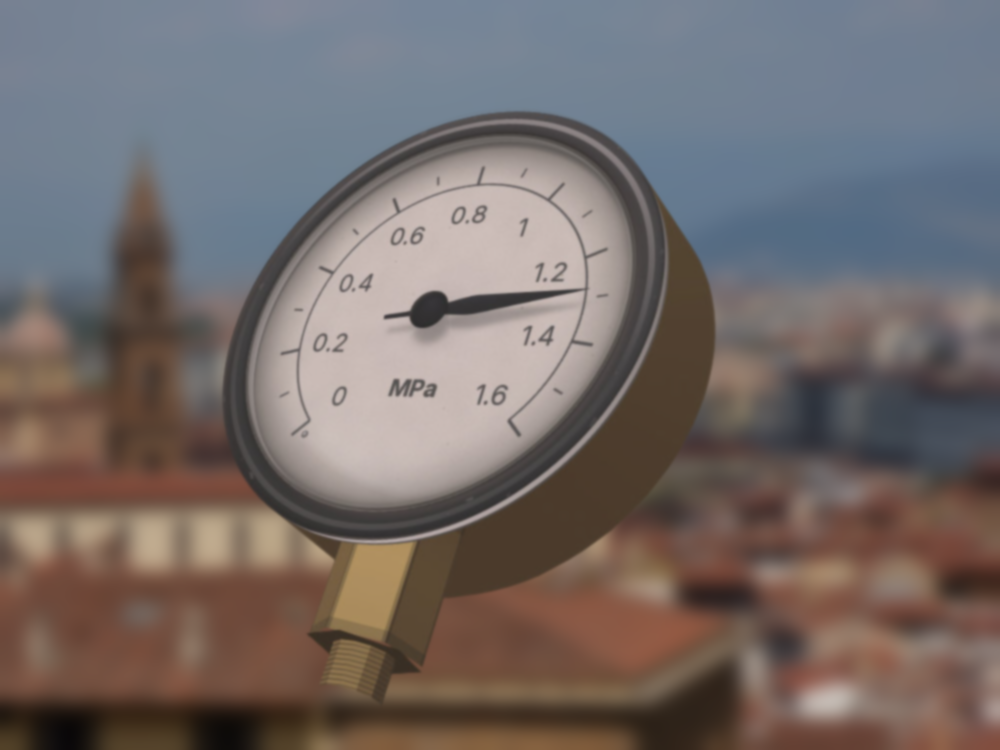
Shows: 1.3,MPa
